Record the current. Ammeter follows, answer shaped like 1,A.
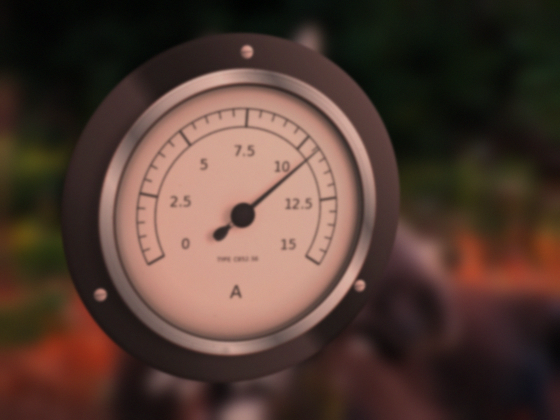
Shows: 10.5,A
